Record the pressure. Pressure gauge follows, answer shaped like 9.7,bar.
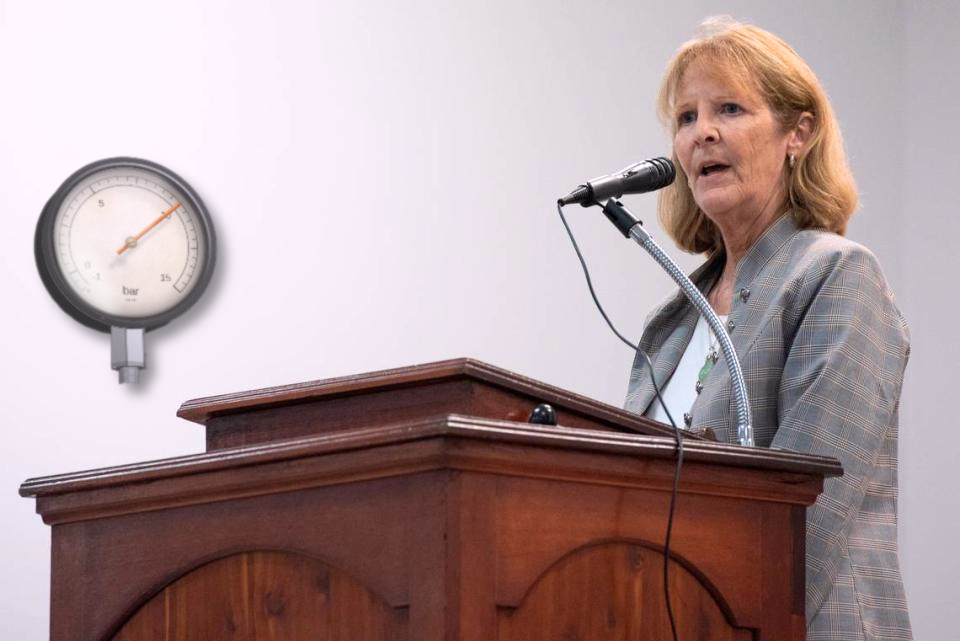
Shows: 10,bar
